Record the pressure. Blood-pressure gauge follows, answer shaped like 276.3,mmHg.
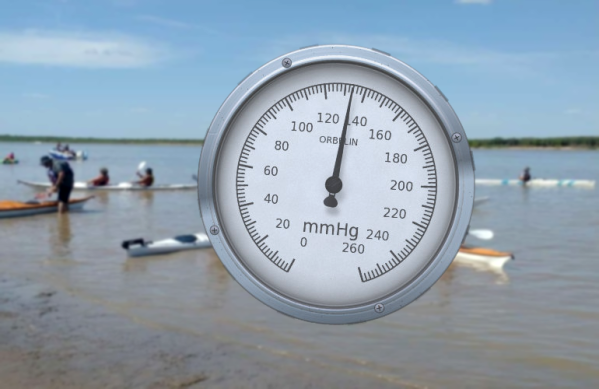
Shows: 134,mmHg
